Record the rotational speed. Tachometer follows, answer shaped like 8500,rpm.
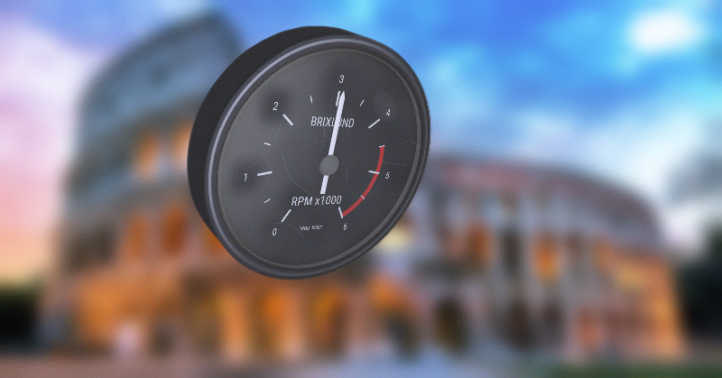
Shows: 3000,rpm
